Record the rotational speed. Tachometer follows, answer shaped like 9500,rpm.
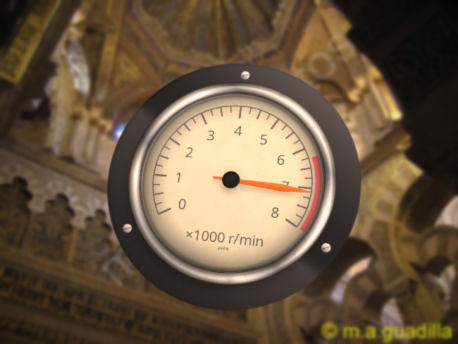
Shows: 7125,rpm
